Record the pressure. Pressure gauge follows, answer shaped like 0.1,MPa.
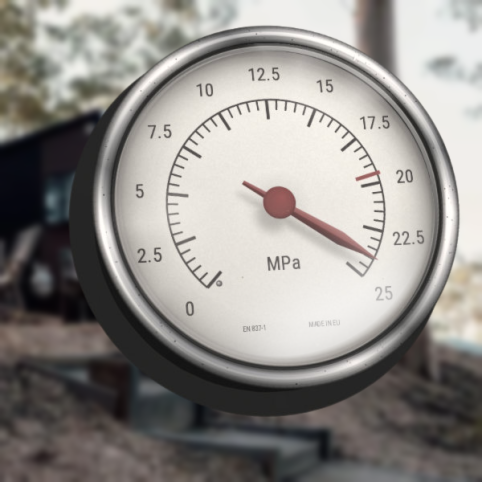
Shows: 24,MPa
